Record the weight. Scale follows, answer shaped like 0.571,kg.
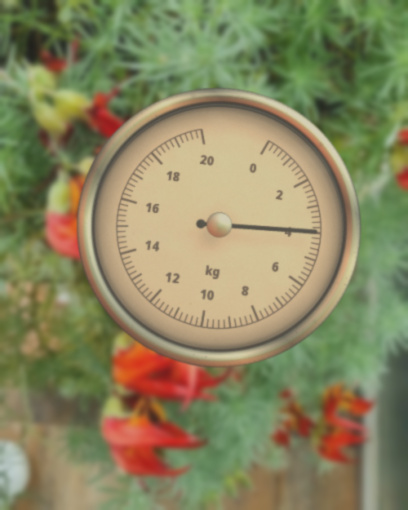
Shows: 4,kg
